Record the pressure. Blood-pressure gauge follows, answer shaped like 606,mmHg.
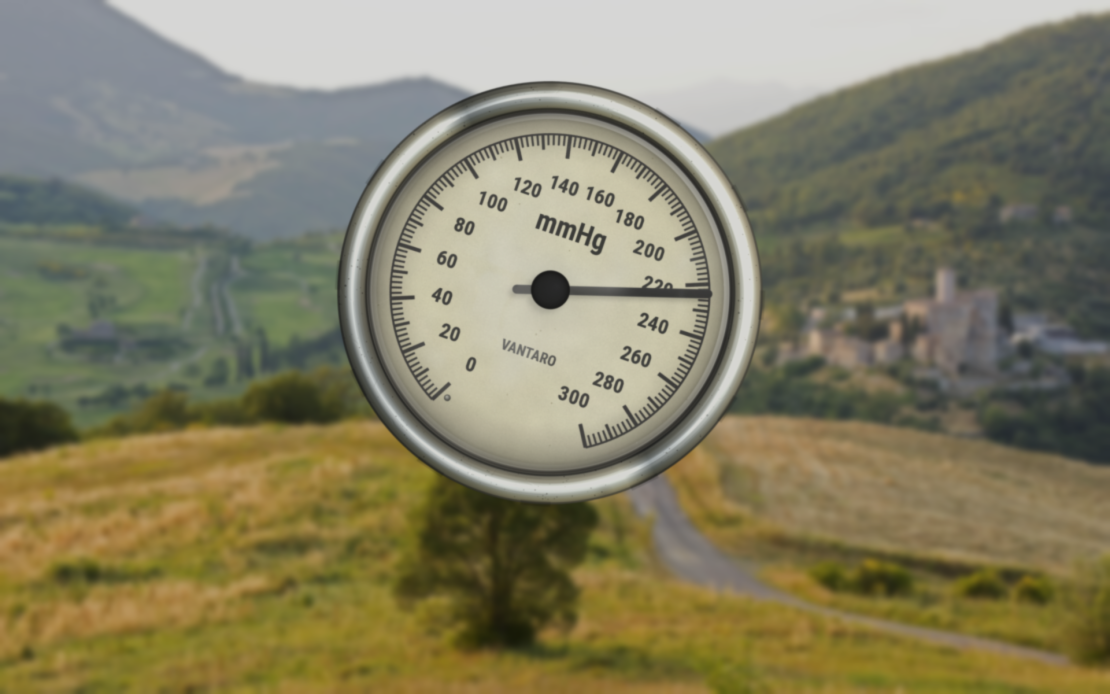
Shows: 224,mmHg
